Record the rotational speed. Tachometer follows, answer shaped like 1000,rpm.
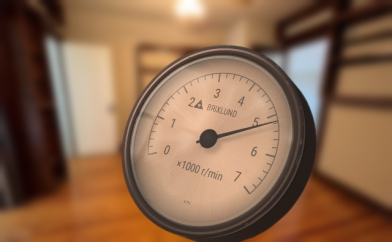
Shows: 5200,rpm
